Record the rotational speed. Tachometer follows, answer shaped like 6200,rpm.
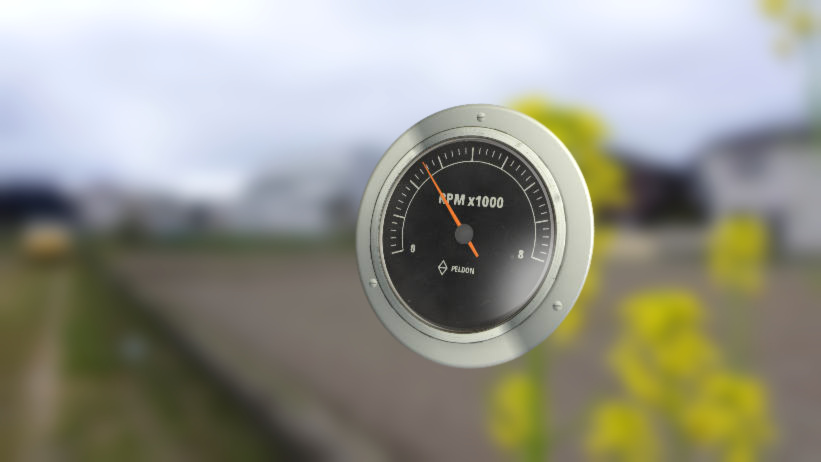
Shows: 2600,rpm
